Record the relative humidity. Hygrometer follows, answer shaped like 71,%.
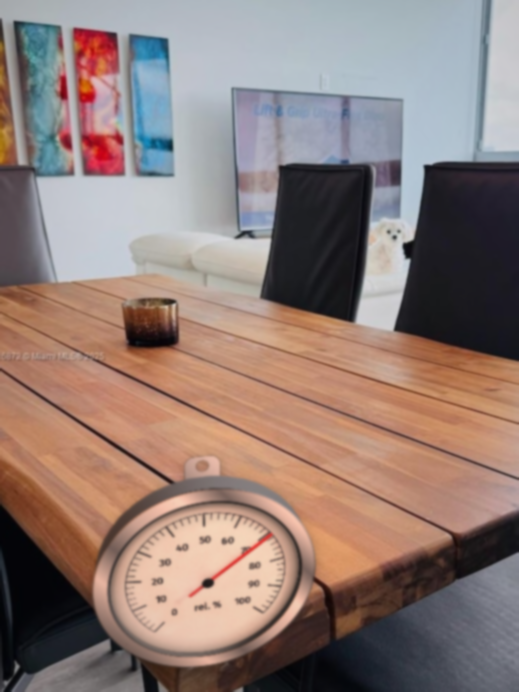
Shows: 70,%
